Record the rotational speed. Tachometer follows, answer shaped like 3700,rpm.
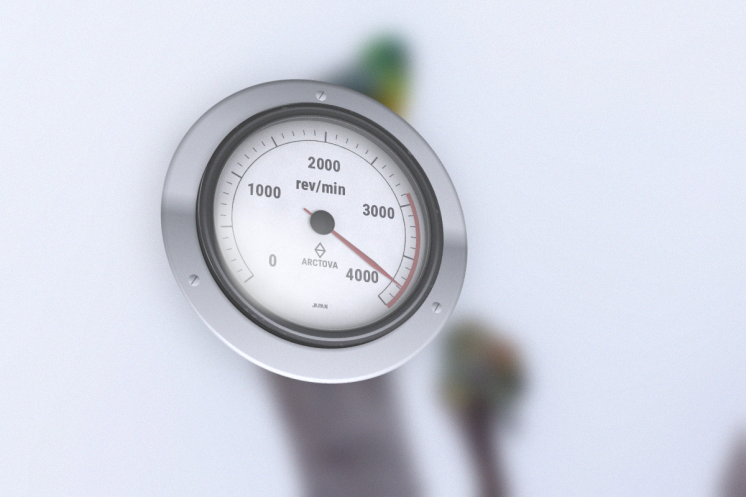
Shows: 3800,rpm
